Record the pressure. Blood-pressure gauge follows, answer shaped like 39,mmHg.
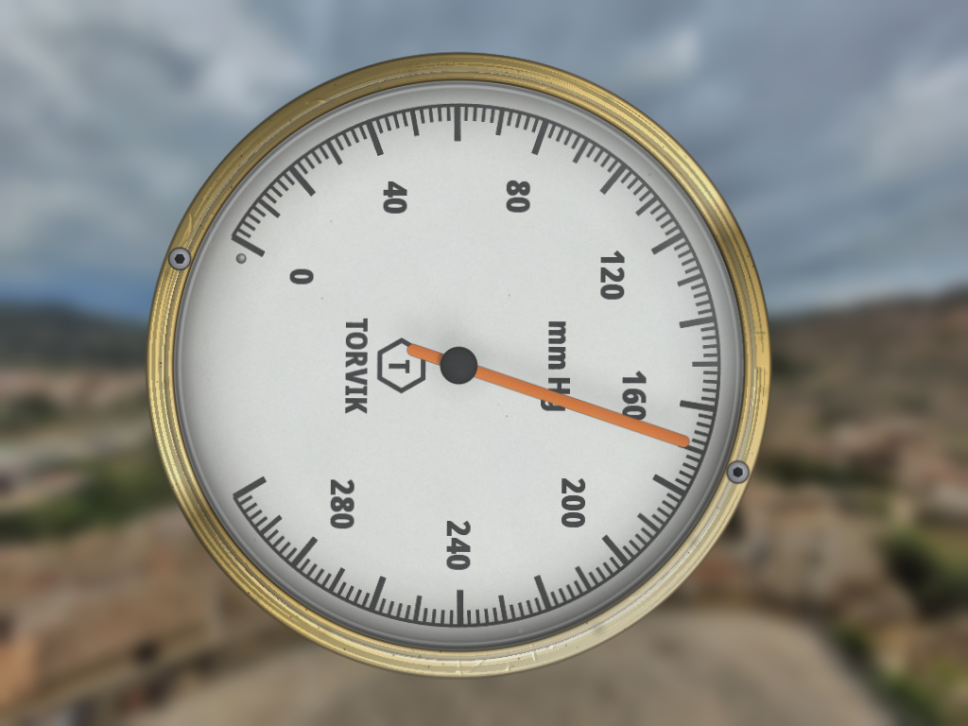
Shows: 169,mmHg
